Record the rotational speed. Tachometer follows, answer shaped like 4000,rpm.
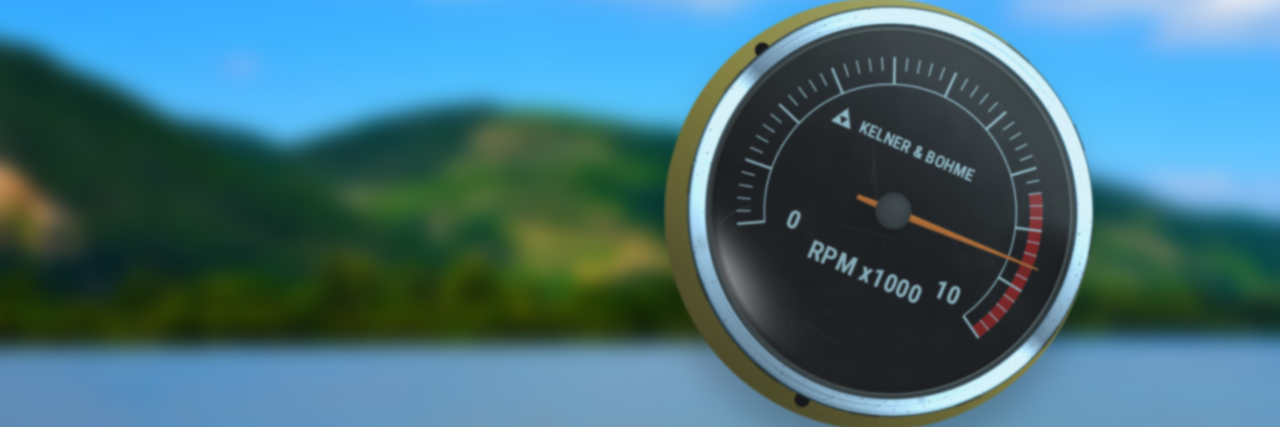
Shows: 8600,rpm
